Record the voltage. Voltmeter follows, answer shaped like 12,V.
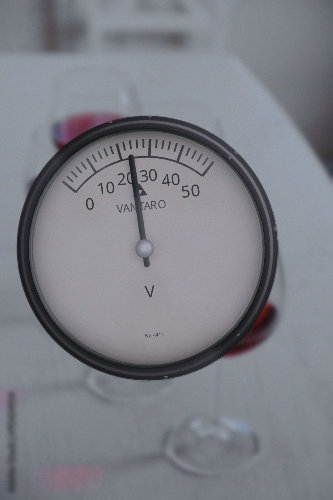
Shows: 24,V
